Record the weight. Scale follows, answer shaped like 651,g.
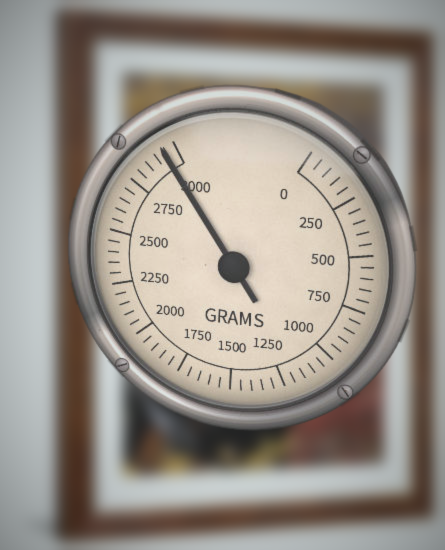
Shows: 2950,g
